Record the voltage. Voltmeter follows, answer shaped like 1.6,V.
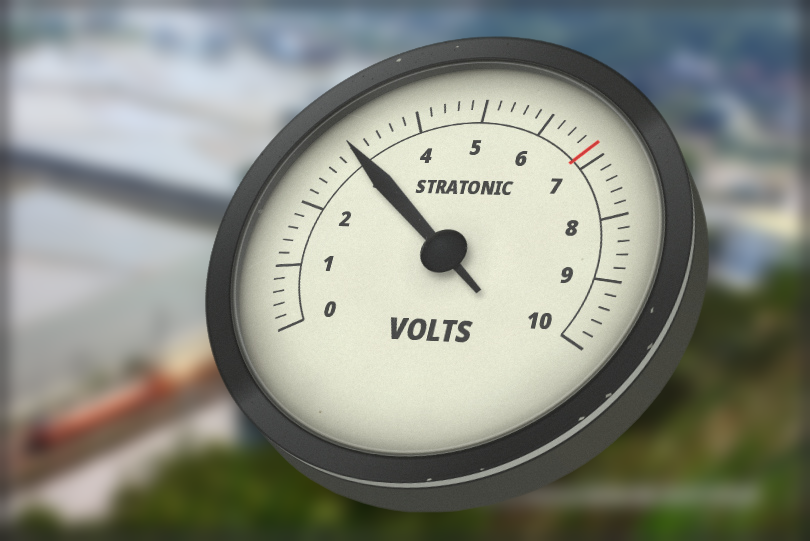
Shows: 3,V
